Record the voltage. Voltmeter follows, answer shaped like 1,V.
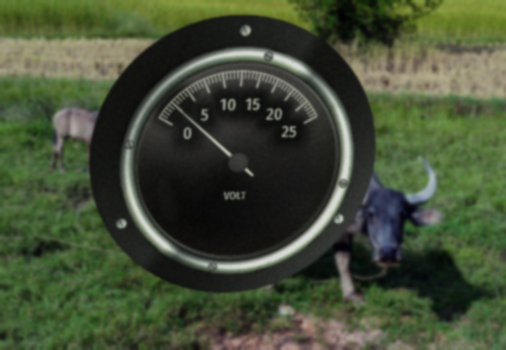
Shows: 2.5,V
